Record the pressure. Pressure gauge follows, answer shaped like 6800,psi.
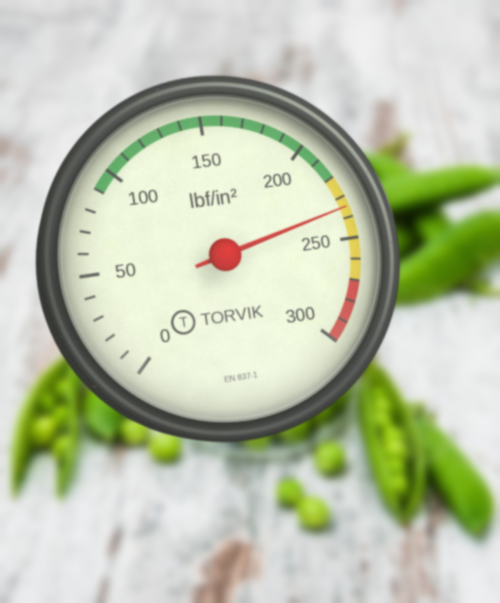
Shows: 235,psi
